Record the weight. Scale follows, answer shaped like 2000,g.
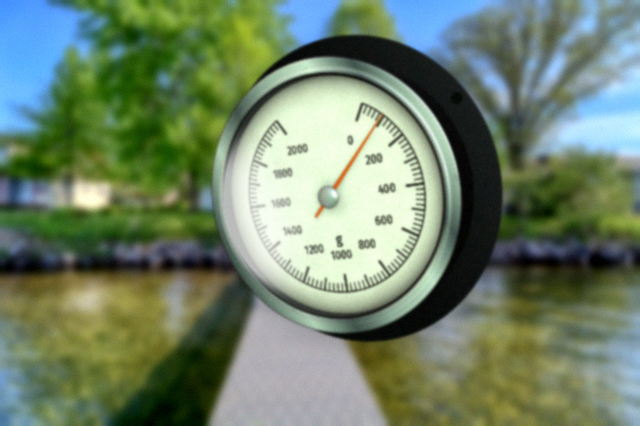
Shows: 100,g
